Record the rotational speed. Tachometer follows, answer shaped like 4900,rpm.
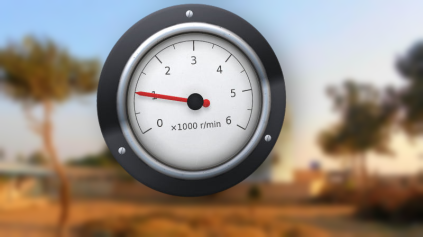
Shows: 1000,rpm
